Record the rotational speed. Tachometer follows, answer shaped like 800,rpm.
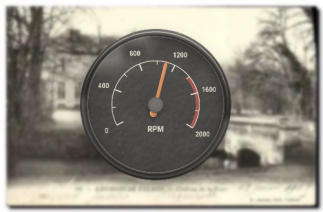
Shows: 1100,rpm
